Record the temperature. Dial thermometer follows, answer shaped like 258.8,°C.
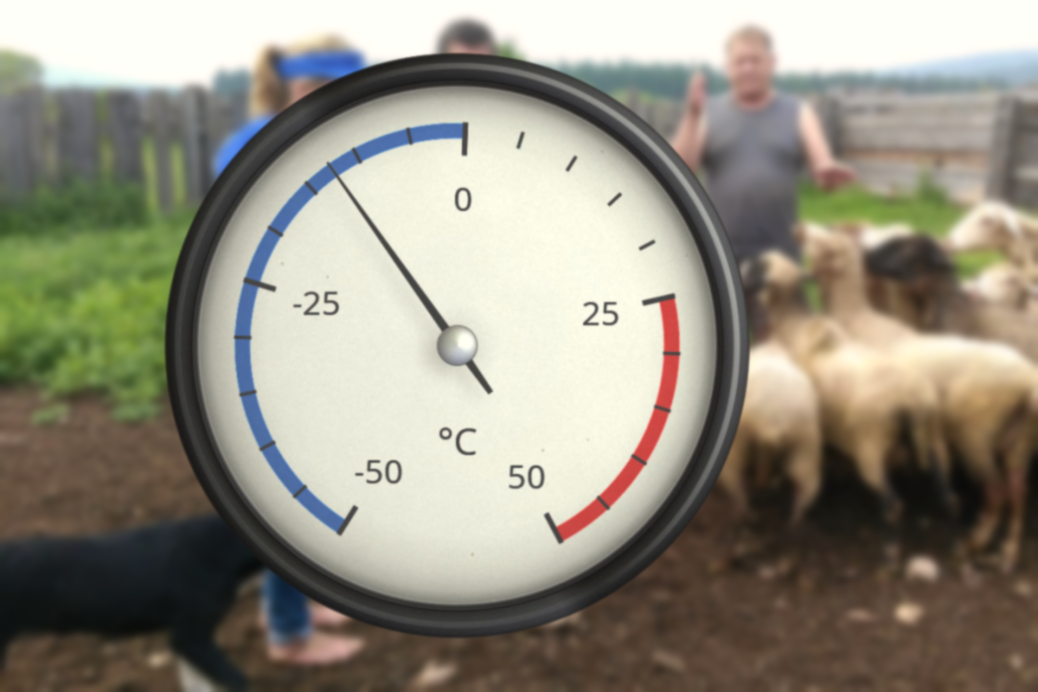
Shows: -12.5,°C
